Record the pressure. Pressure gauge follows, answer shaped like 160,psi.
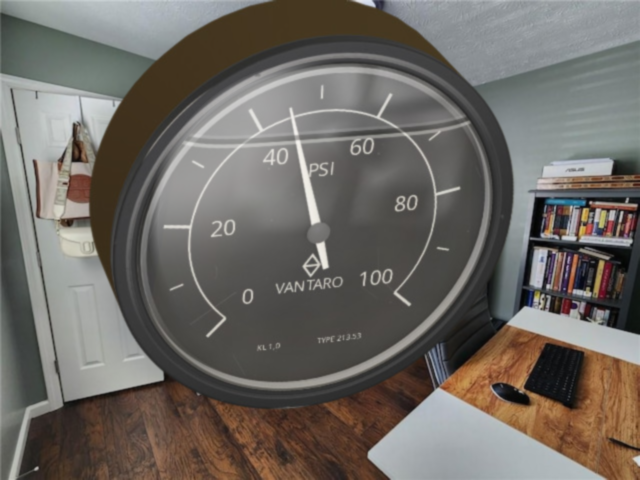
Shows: 45,psi
